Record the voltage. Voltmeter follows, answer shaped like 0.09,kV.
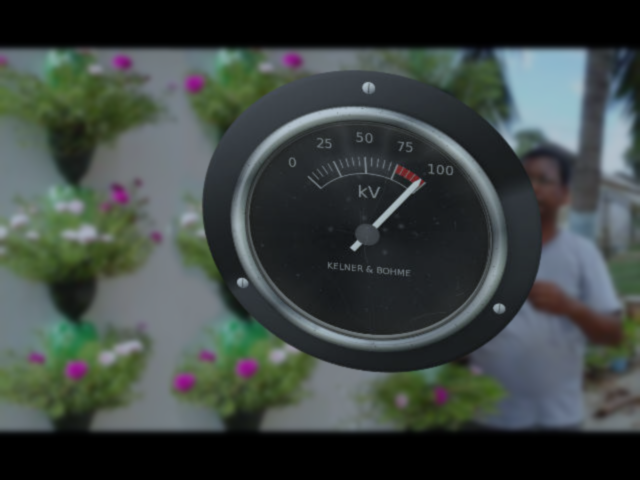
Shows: 95,kV
